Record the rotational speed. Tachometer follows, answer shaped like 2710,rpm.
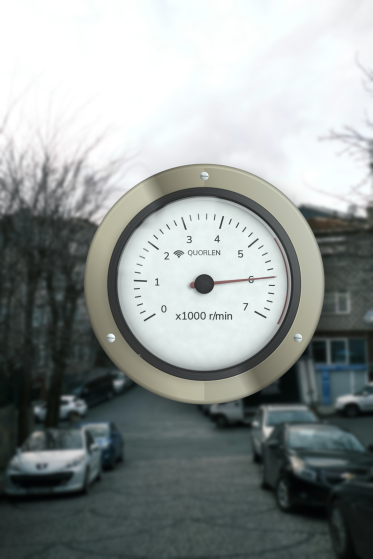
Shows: 6000,rpm
